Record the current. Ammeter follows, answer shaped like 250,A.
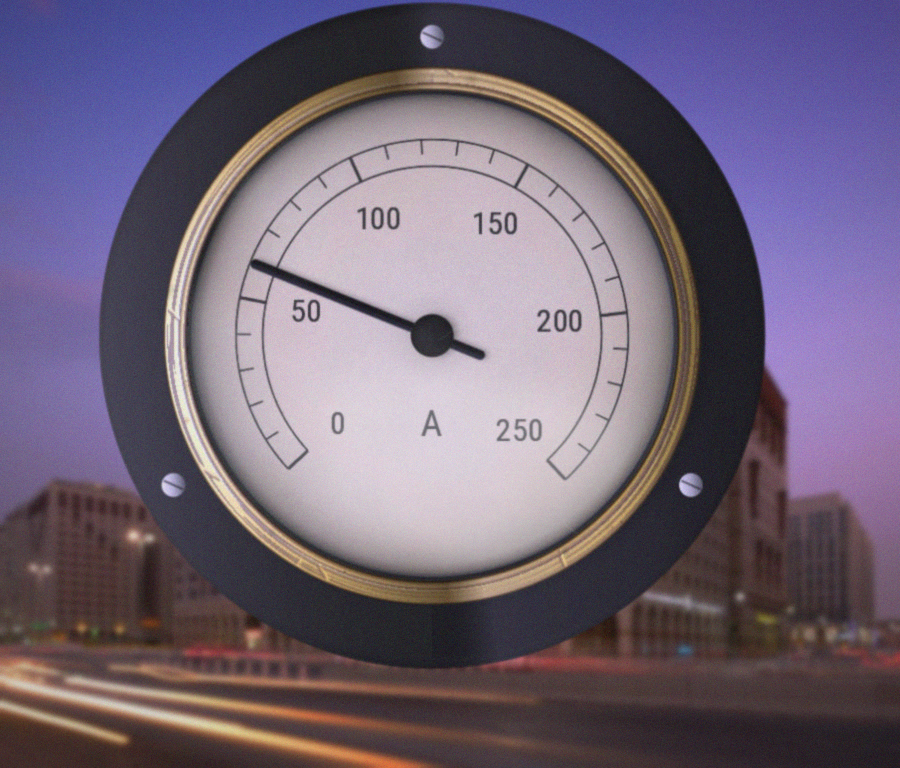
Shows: 60,A
